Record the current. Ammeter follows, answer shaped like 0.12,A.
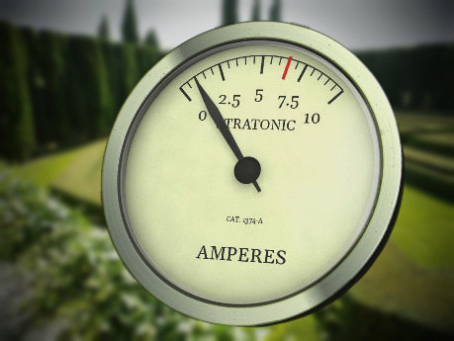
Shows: 1,A
